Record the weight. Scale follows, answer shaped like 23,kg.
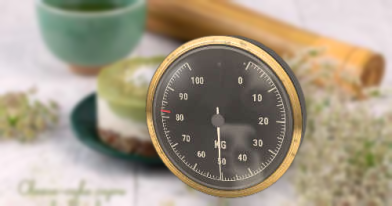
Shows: 50,kg
